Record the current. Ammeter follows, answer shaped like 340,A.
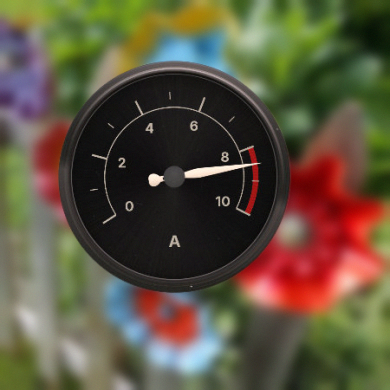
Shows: 8.5,A
